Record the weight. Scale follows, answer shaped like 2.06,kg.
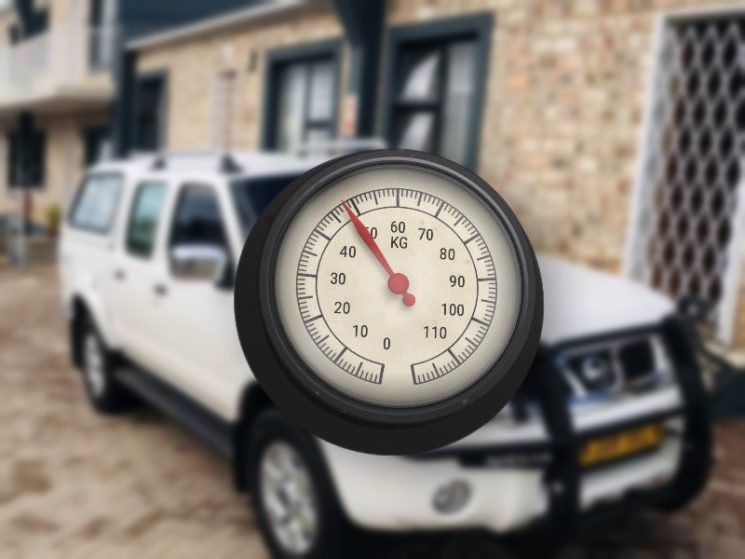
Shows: 48,kg
